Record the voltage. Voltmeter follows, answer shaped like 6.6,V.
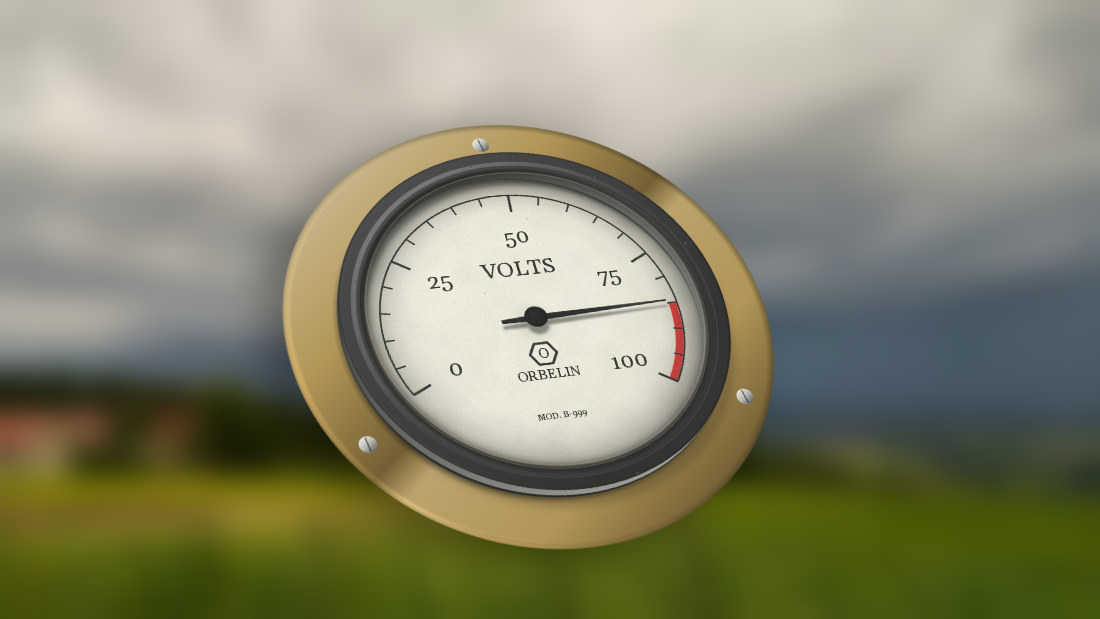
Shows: 85,V
